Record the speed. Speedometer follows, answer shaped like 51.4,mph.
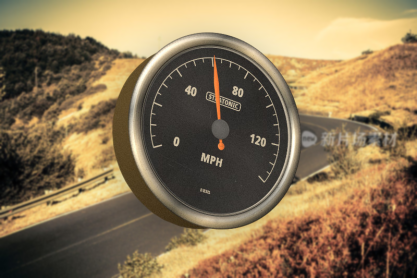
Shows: 60,mph
